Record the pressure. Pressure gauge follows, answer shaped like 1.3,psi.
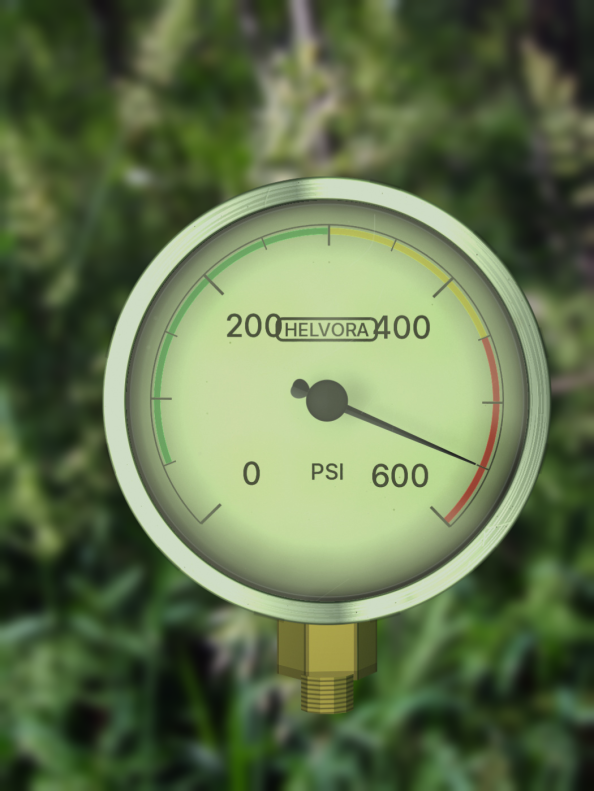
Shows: 550,psi
